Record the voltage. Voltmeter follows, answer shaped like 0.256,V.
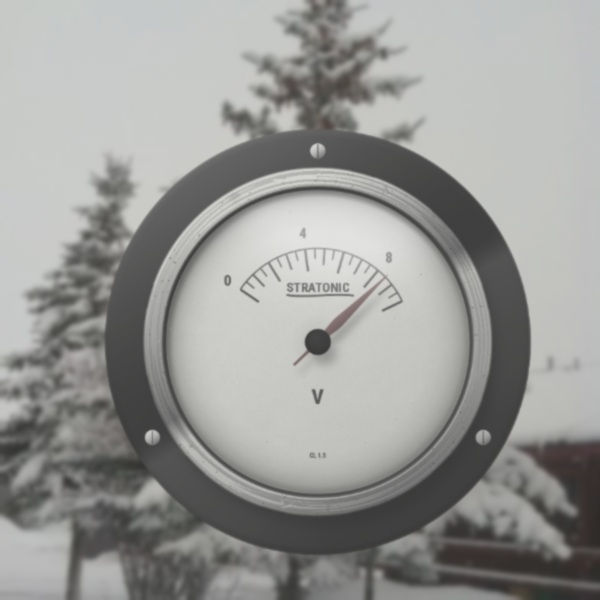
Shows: 8.5,V
